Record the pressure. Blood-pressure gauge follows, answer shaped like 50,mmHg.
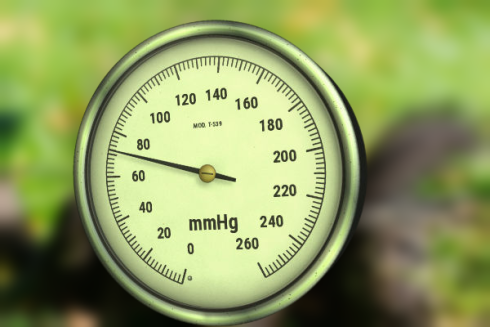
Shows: 72,mmHg
